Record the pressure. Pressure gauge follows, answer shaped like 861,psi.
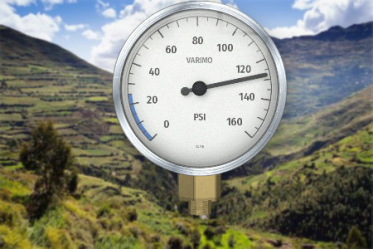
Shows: 127.5,psi
